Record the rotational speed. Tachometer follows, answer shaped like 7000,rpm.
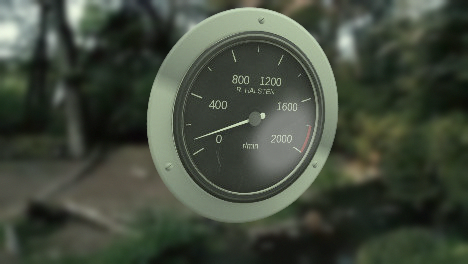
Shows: 100,rpm
